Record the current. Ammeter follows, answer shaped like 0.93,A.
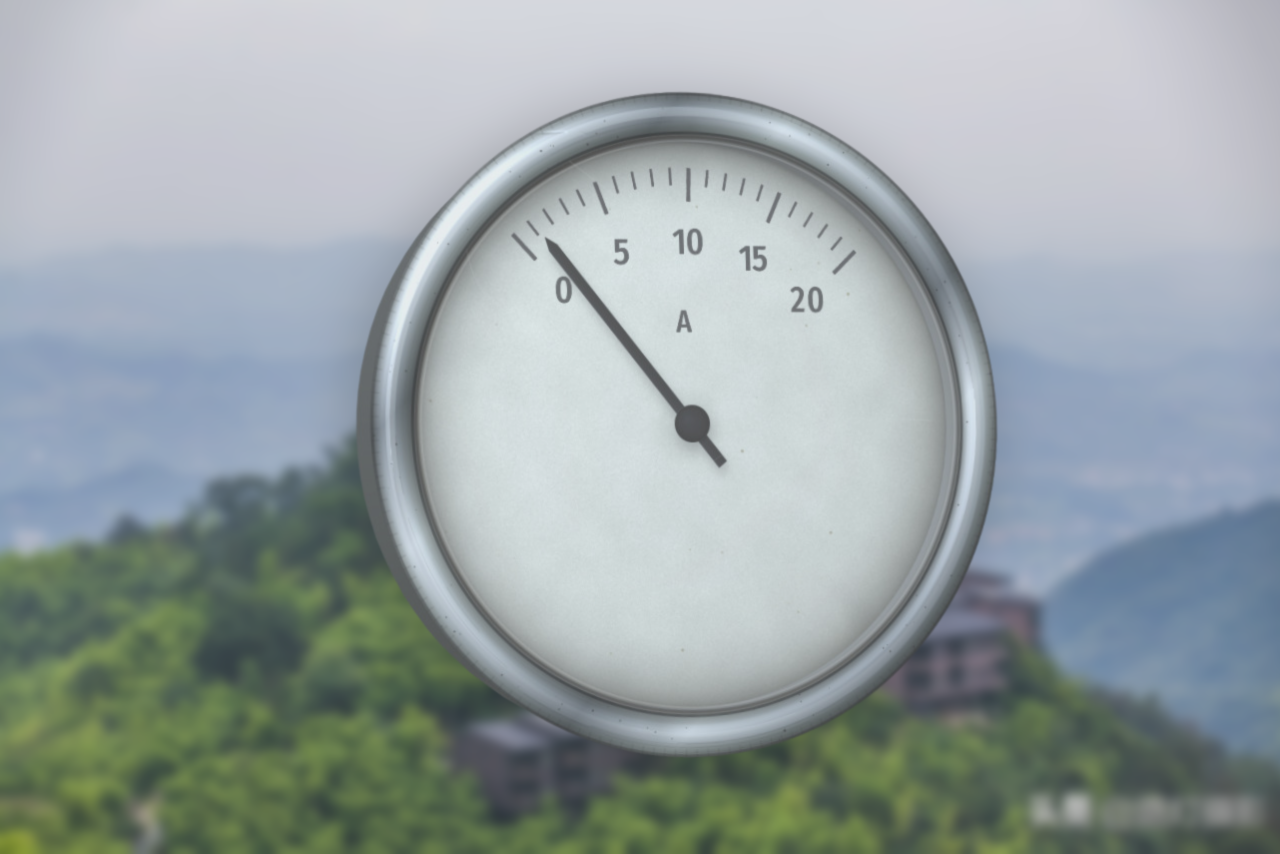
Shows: 1,A
